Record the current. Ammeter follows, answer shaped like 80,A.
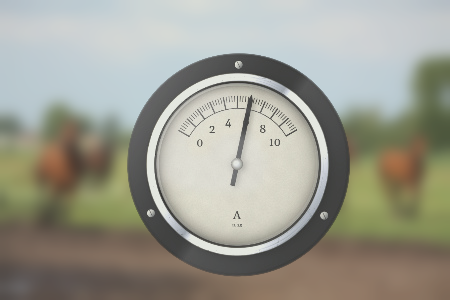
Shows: 6,A
